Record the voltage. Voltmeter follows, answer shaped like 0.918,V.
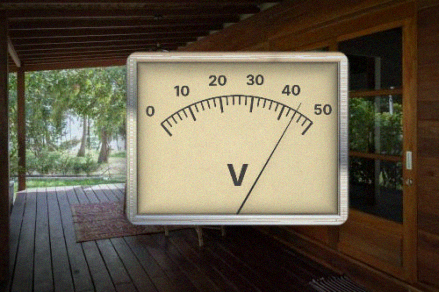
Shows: 44,V
